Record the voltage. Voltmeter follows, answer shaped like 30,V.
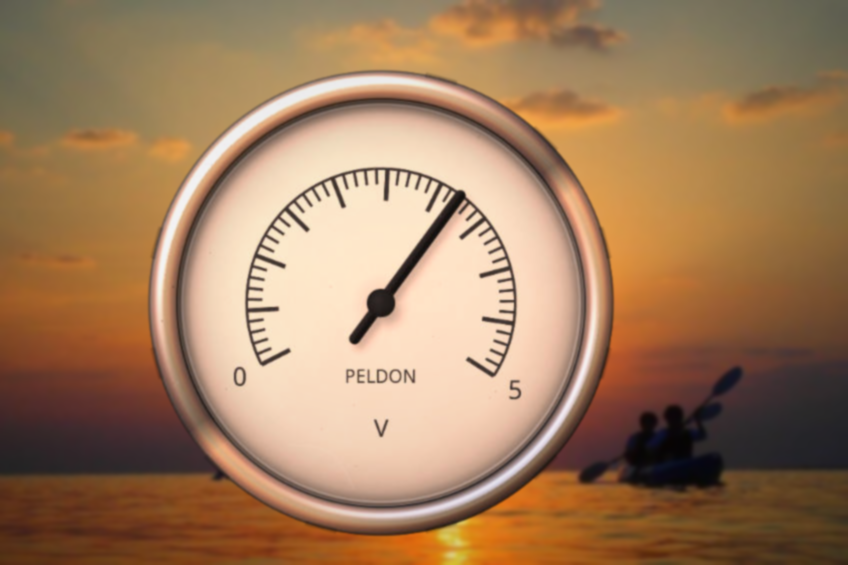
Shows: 3.2,V
